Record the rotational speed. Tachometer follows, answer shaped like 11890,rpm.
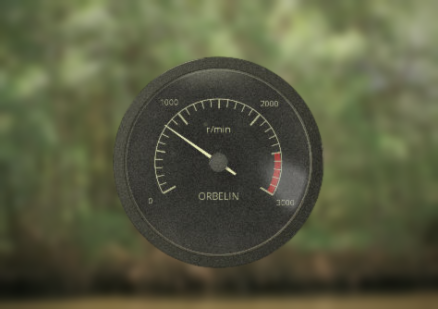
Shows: 800,rpm
